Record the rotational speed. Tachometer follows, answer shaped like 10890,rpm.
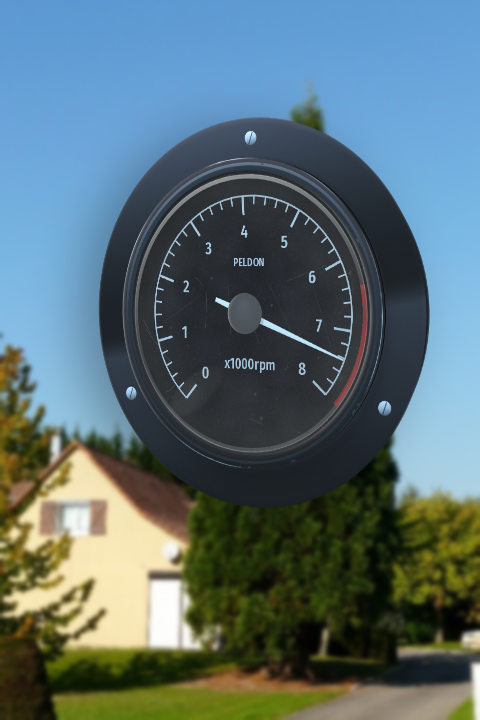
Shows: 7400,rpm
